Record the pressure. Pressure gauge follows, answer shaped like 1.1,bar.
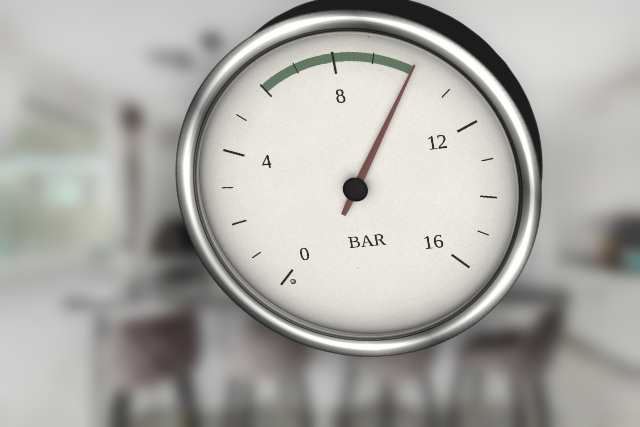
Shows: 10,bar
